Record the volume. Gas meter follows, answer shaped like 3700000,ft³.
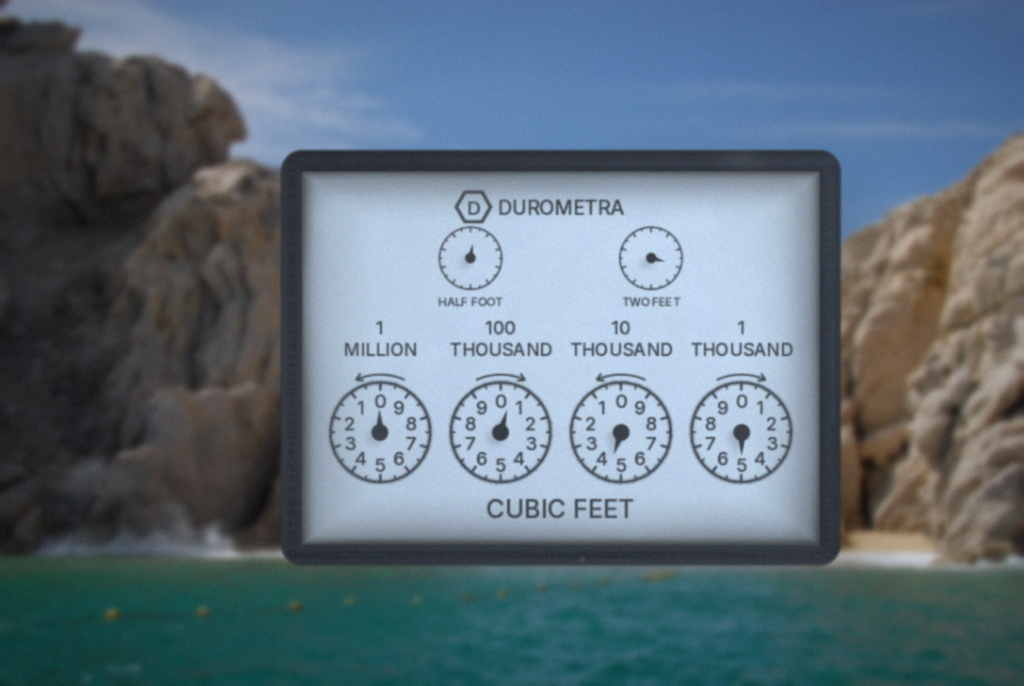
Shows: 4500,ft³
